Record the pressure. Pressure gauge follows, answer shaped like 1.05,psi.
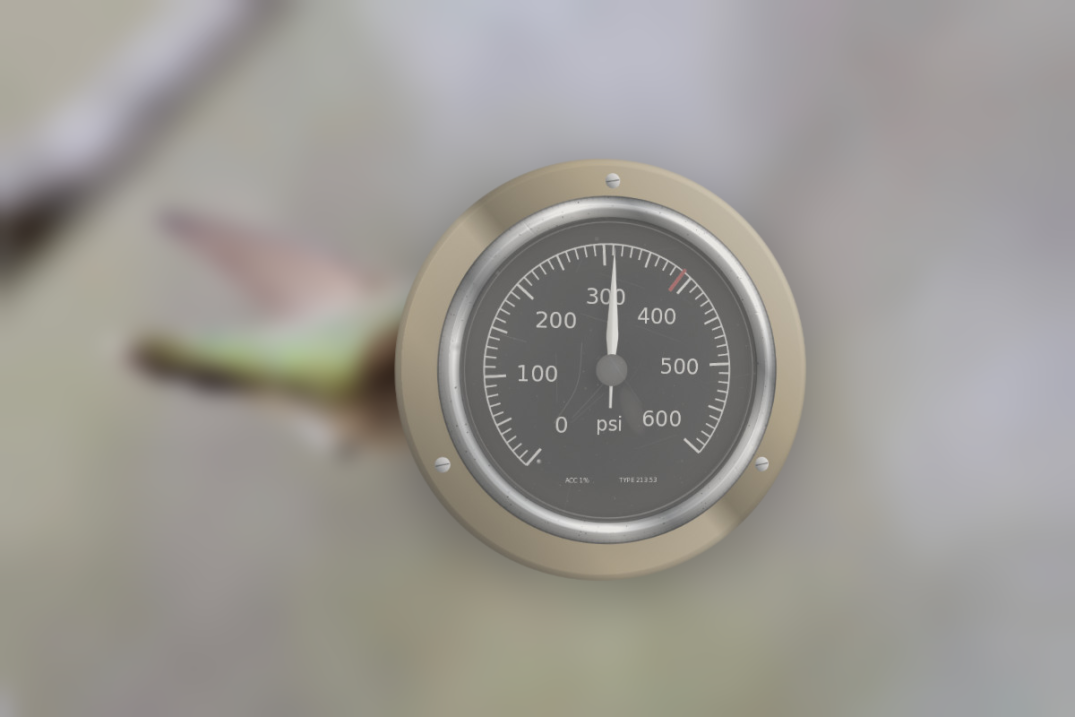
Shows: 310,psi
